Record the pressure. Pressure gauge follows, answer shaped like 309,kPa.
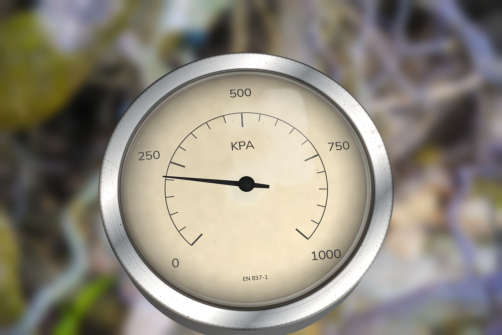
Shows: 200,kPa
